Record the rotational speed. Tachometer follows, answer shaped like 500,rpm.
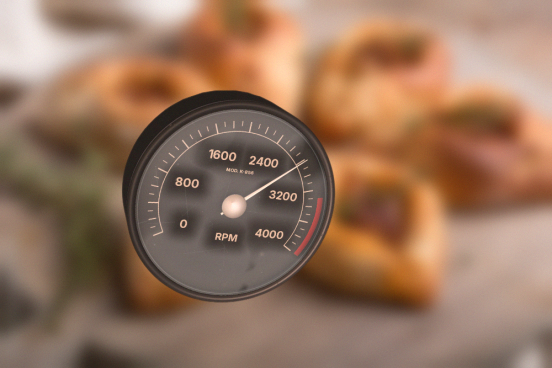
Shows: 2800,rpm
